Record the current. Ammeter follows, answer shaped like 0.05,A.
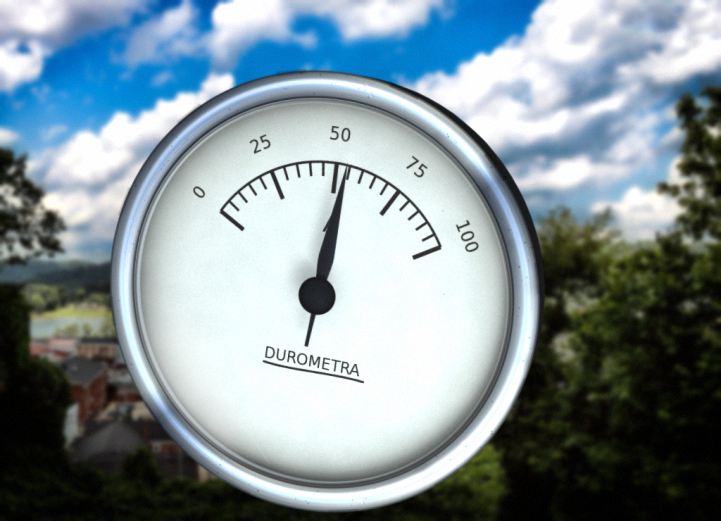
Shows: 55,A
